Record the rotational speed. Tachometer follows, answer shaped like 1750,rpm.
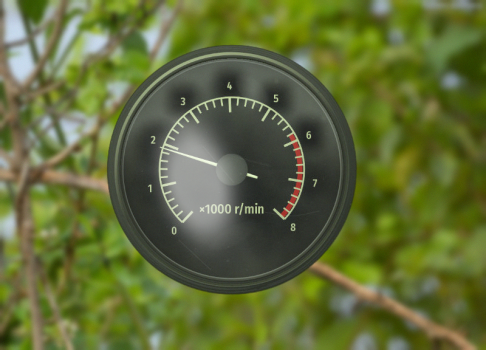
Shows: 1900,rpm
